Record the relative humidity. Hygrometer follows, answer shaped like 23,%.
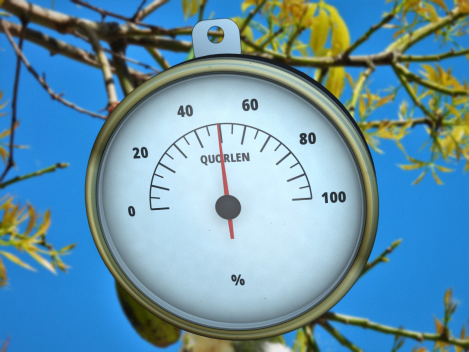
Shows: 50,%
